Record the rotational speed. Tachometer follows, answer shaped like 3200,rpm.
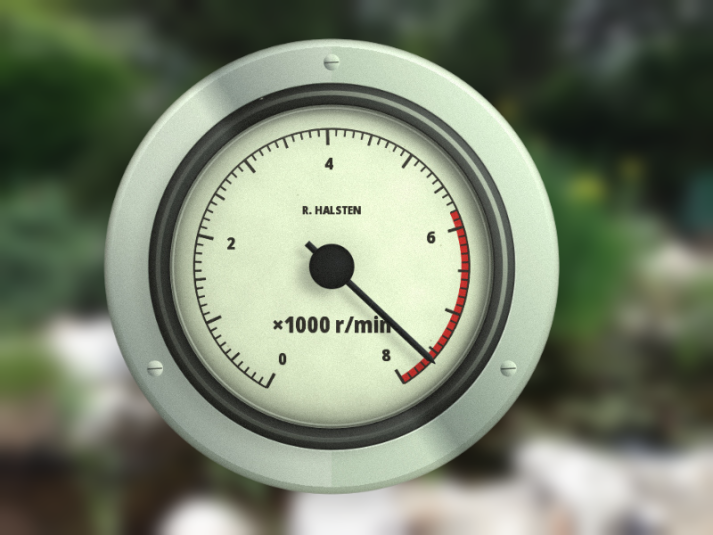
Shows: 7600,rpm
